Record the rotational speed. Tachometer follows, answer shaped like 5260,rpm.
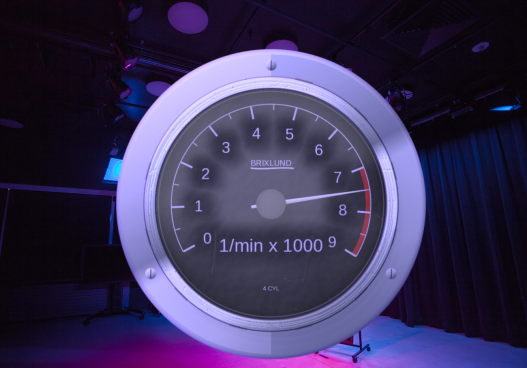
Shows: 7500,rpm
